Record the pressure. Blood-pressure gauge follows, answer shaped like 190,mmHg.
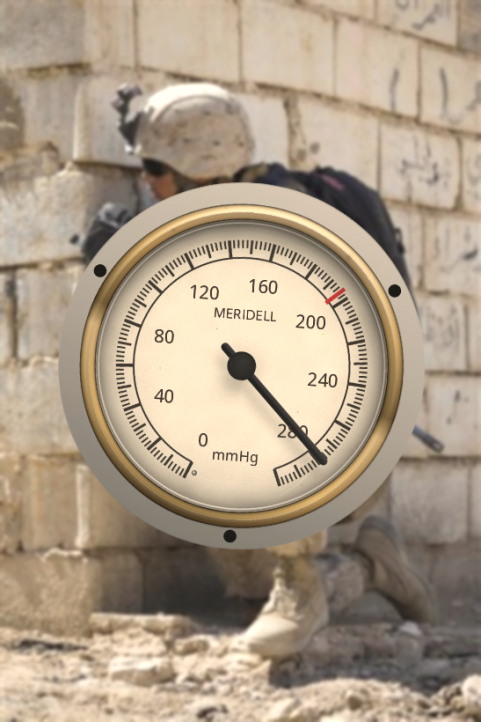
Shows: 278,mmHg
